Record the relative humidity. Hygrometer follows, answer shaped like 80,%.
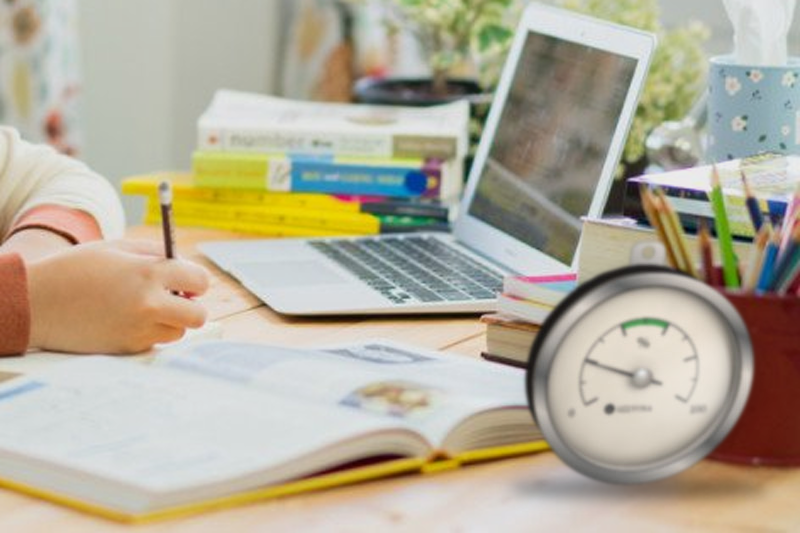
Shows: 20,%
